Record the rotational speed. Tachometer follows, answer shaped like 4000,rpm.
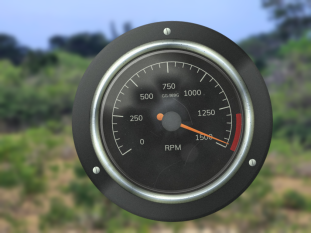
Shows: 1475,rpm
